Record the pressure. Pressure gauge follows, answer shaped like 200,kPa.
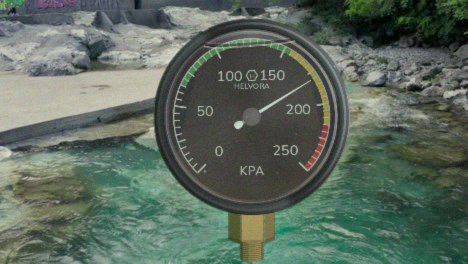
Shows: 180,kPa
